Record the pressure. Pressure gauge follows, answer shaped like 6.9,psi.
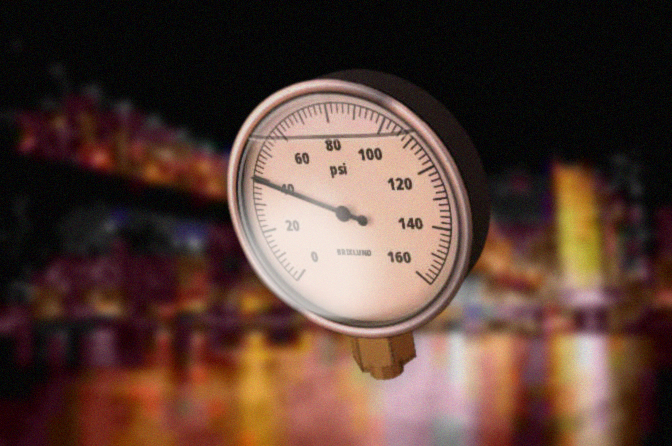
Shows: 40,psi
